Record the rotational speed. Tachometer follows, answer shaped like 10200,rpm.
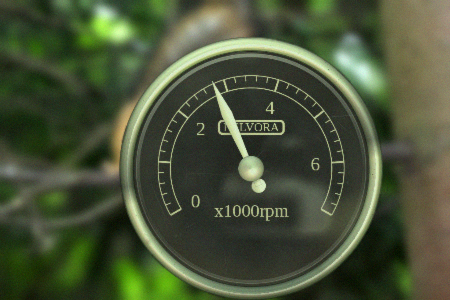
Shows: 2800,rpm
